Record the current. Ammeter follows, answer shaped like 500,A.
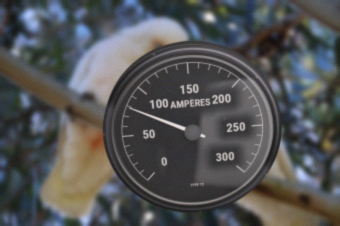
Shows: 80,A
